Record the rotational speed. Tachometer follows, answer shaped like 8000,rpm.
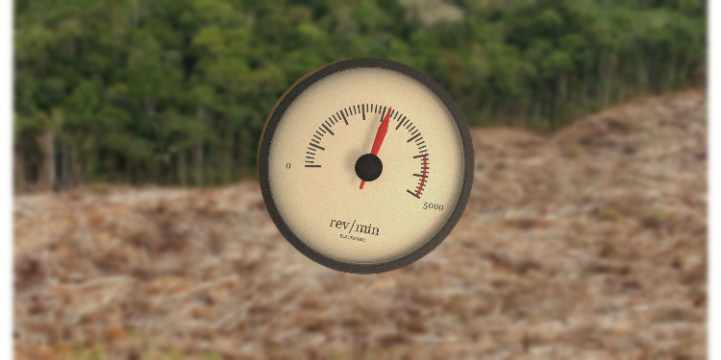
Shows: 2600,rpm
